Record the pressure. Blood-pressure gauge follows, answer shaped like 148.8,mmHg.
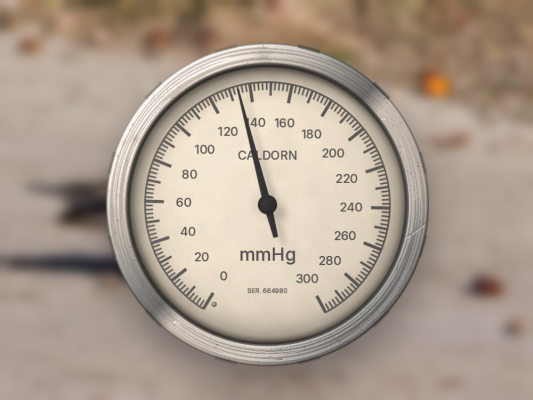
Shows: 134,mmHg
